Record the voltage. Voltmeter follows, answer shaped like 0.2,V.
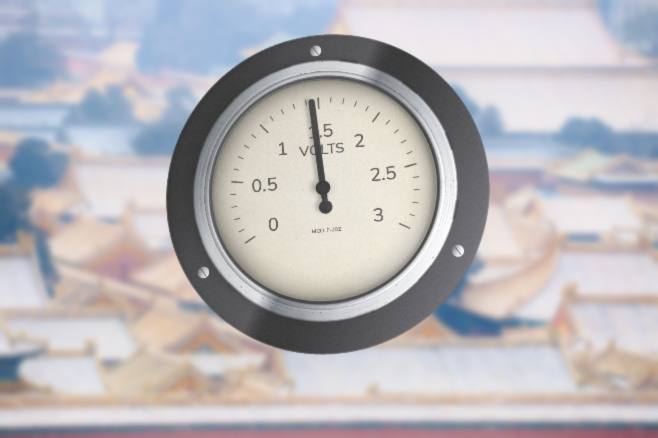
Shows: 1.45,V
